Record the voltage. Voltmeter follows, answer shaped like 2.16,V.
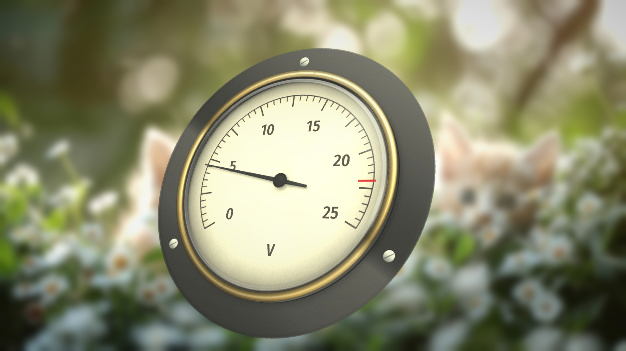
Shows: 4.5,V
